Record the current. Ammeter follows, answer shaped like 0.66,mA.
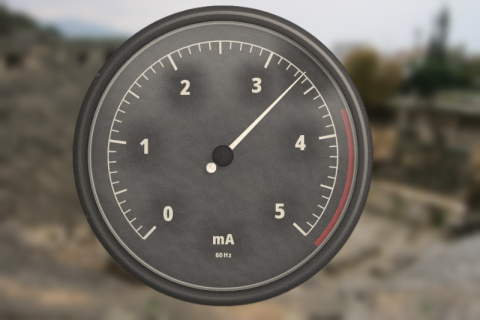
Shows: 3.35,mA
